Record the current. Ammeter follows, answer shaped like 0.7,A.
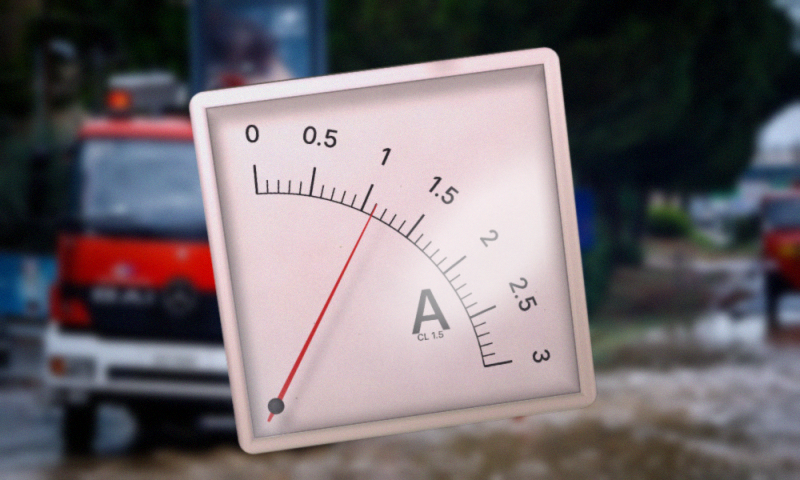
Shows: 1.1,A
